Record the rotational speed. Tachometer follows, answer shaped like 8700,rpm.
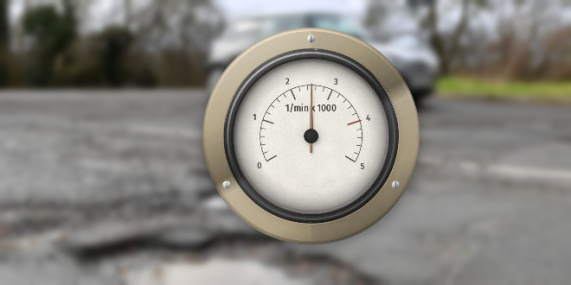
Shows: 2500,rpm
